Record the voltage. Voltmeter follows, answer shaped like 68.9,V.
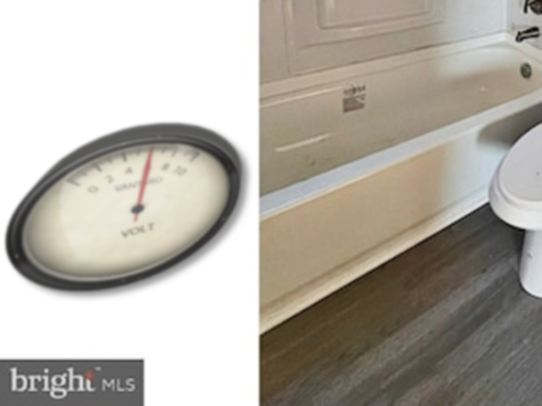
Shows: 6,V
